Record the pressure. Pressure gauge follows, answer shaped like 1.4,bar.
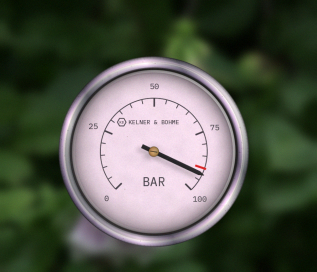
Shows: 92.5,bar
